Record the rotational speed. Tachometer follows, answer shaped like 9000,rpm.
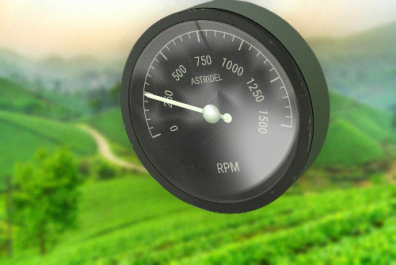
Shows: 250,rpm
